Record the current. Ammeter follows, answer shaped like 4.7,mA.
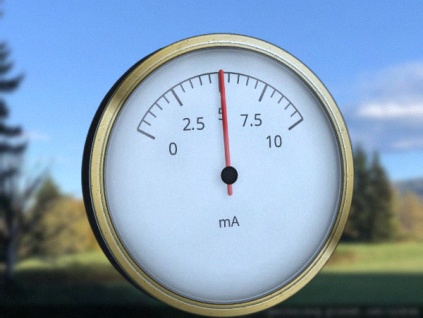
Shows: 5,mA
